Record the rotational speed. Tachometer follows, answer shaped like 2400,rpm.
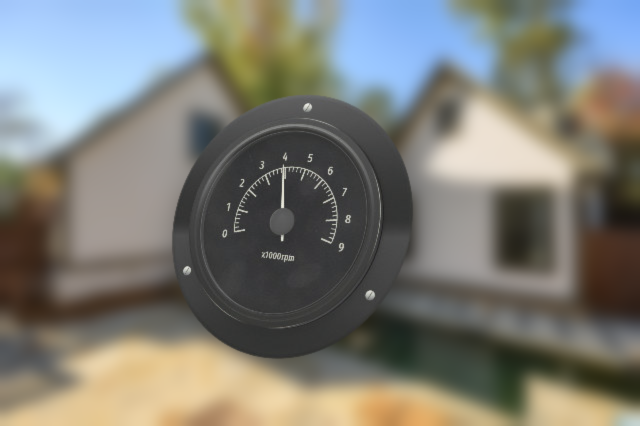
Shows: 4000,rpm
